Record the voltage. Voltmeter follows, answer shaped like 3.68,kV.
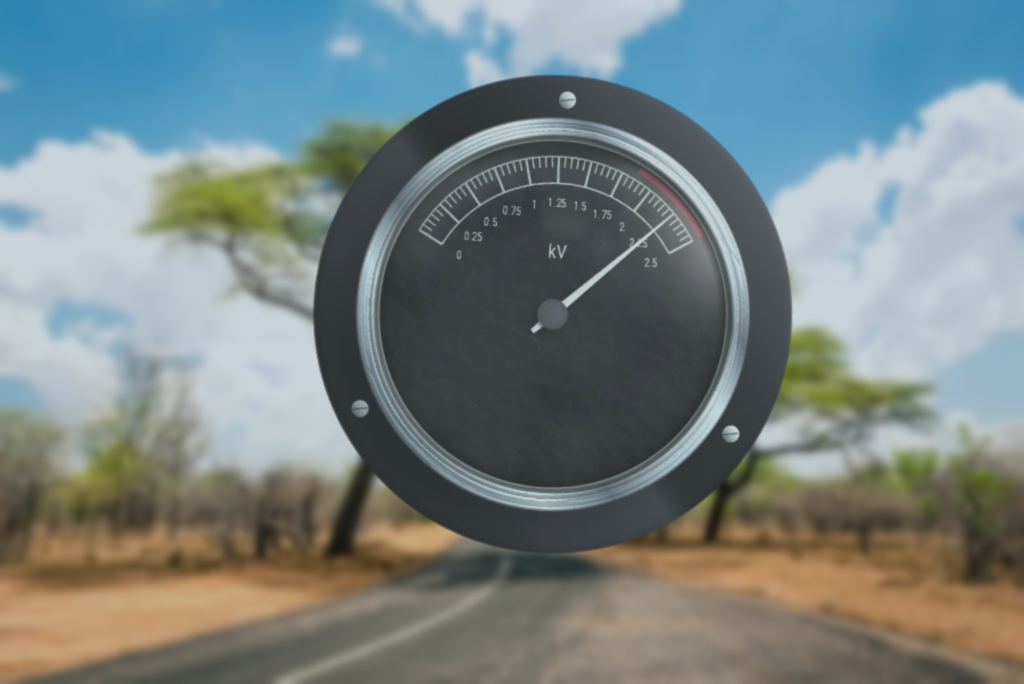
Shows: 2.25,kV
